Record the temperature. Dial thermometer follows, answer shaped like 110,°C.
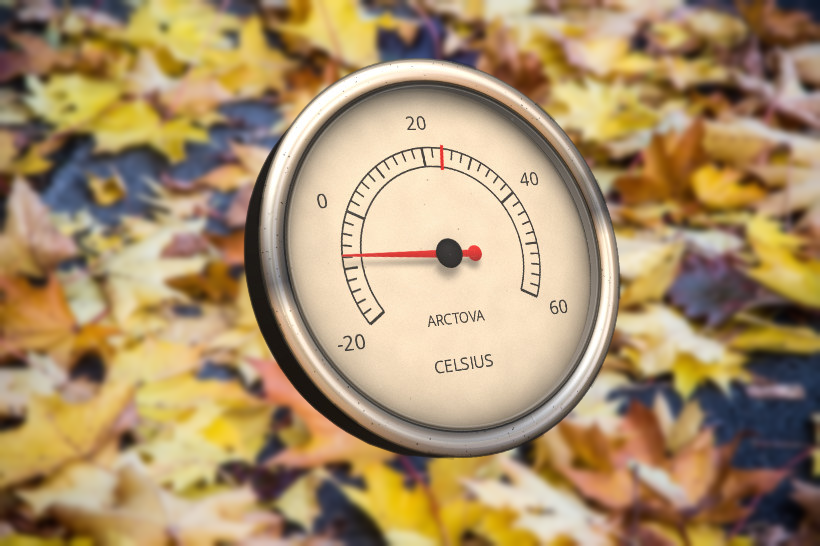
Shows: -8,°C
